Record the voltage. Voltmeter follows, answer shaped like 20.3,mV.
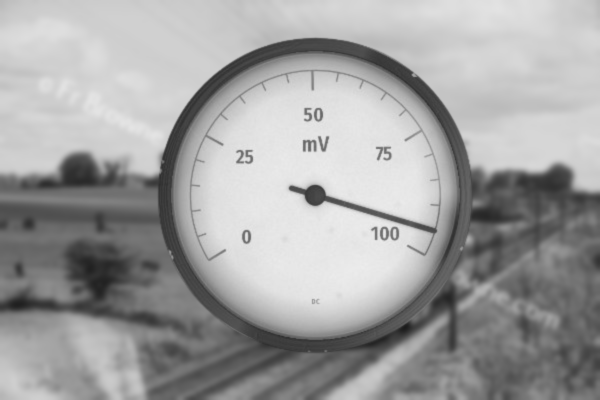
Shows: 95,mV
